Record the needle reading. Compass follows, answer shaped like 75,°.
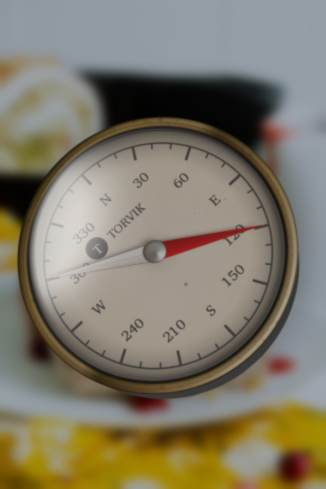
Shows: 120,°
